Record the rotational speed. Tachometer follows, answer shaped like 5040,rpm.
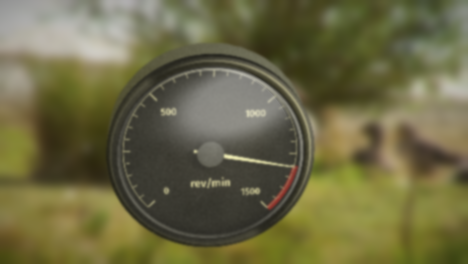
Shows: 1300,rpm
